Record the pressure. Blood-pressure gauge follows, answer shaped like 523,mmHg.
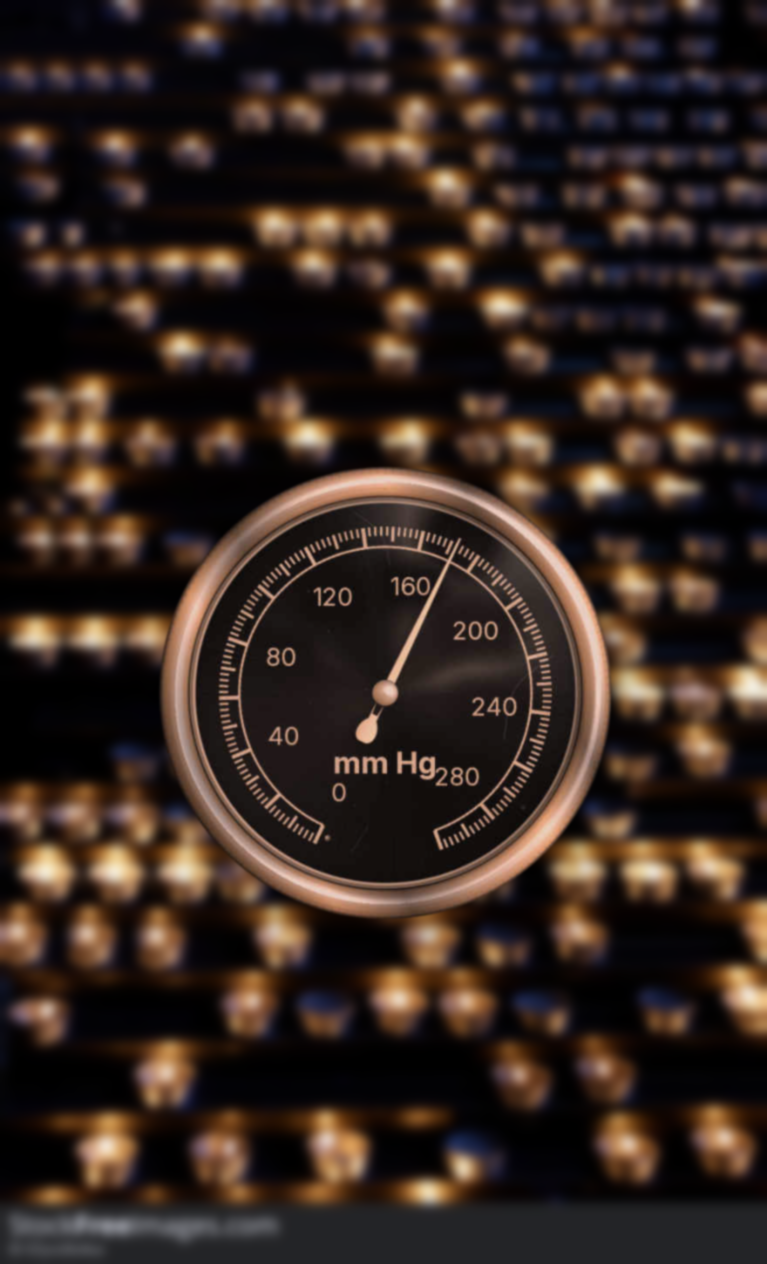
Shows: 172,mmHg
